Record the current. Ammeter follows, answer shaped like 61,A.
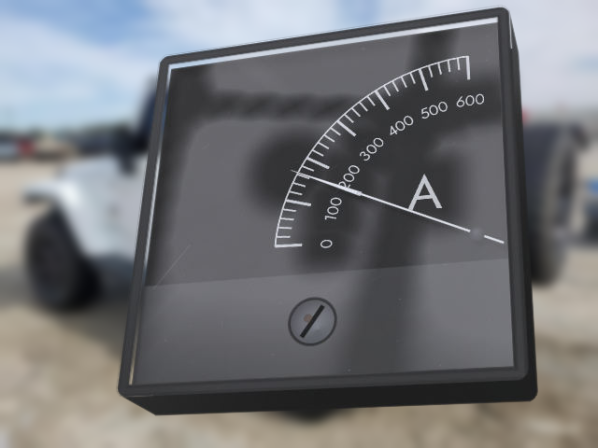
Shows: 160,A
